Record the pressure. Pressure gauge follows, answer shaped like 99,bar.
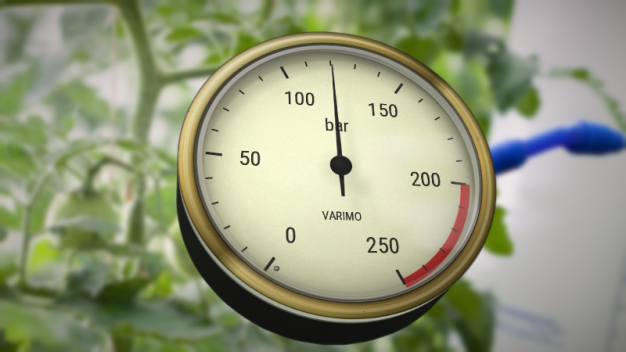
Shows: 120,bar
